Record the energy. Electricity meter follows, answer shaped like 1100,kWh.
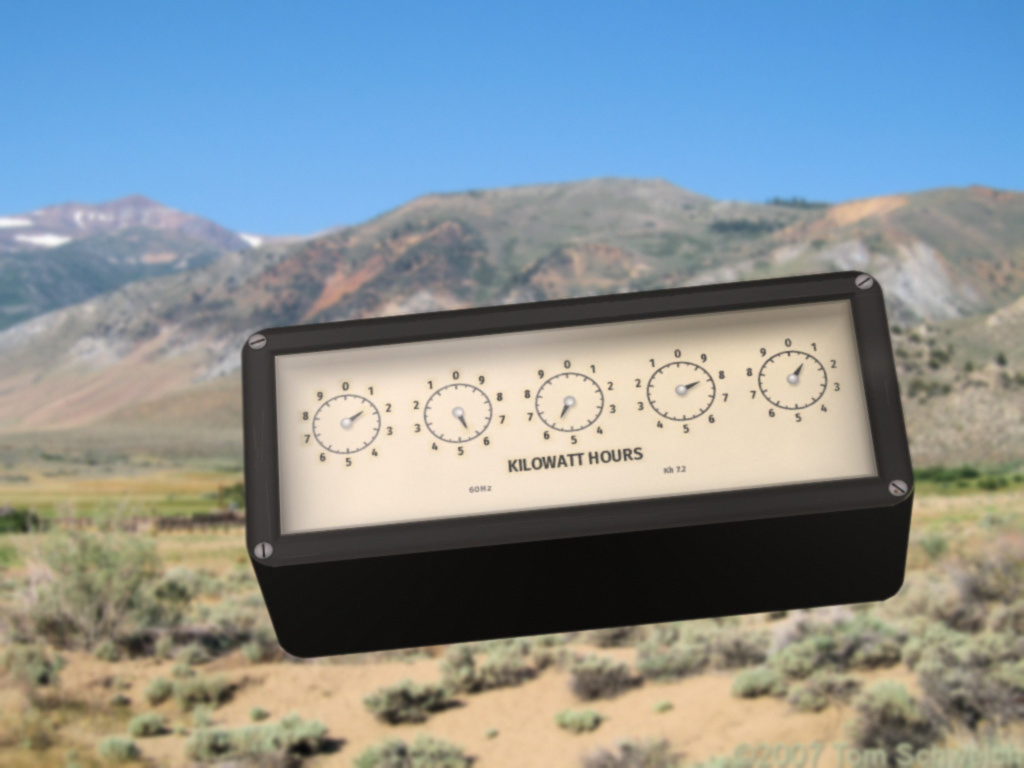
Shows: 15581,kWh
